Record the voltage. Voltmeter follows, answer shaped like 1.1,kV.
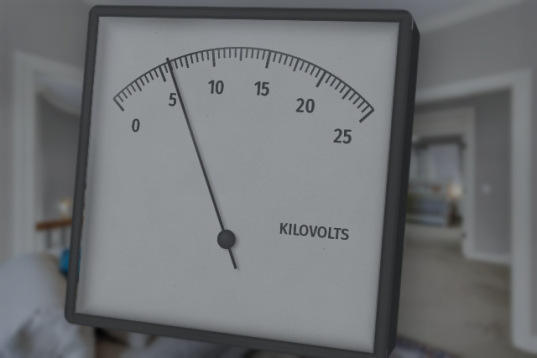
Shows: 6,kV
